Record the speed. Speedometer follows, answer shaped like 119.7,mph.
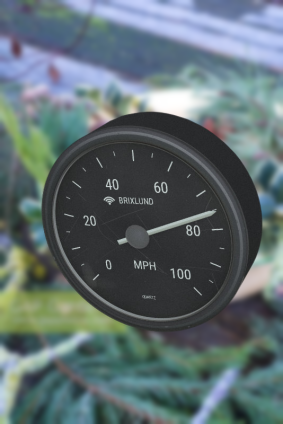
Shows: 75,mph
